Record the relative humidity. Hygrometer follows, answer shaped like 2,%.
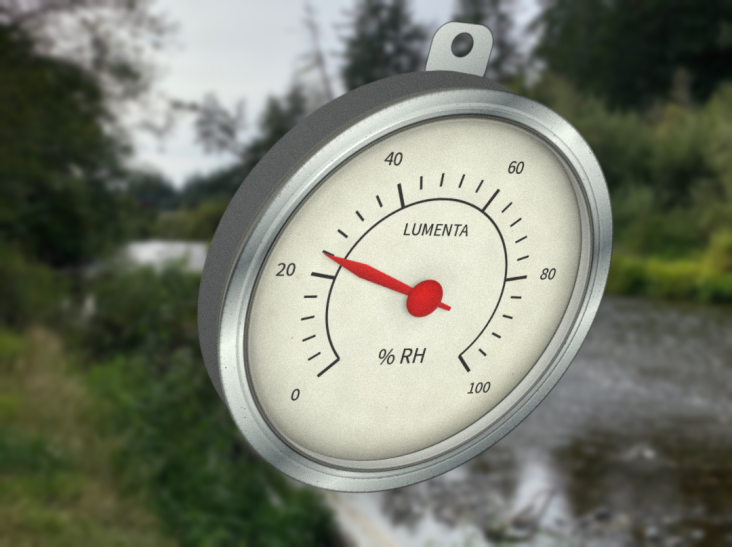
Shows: 24,%
